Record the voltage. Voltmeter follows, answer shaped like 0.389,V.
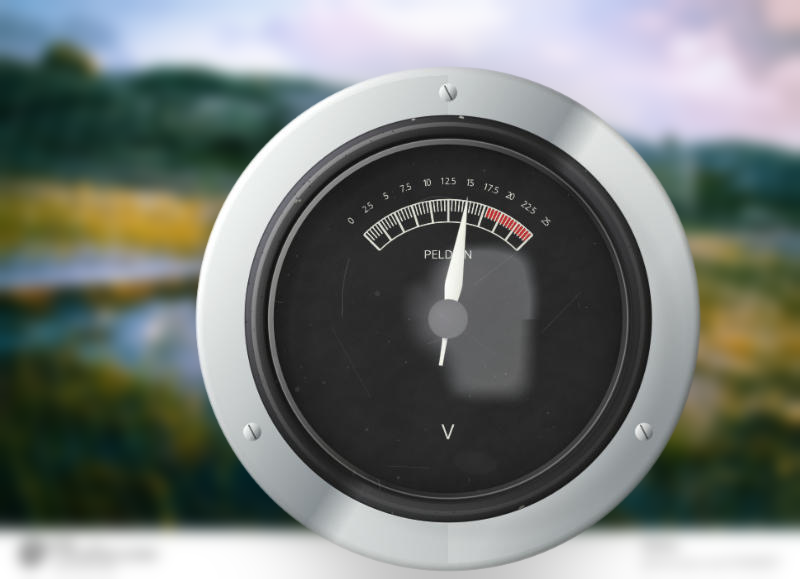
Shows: 15,V
